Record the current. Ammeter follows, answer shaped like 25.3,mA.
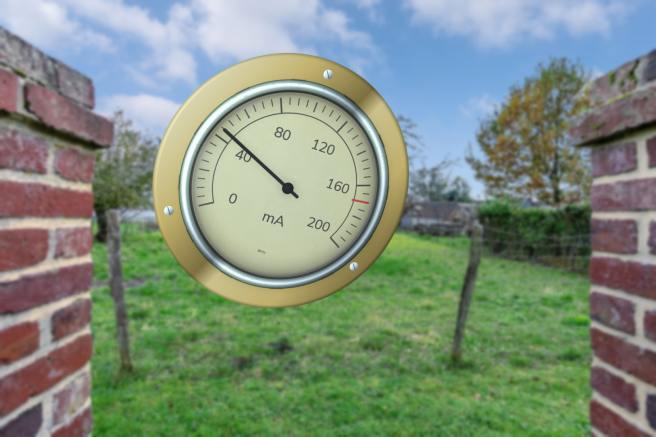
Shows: 45,mA
